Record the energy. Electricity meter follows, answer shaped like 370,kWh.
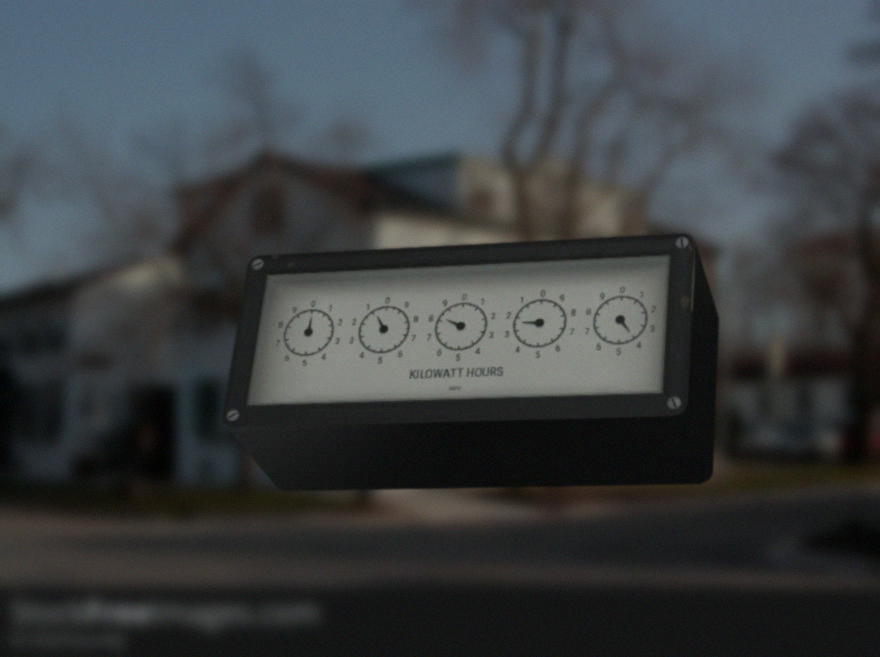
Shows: 824,kWh
